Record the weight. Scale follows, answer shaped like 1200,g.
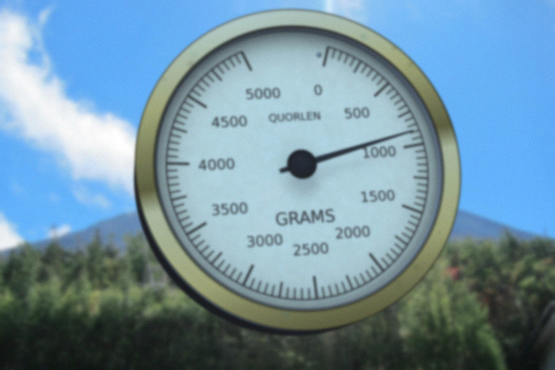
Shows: 900,g
